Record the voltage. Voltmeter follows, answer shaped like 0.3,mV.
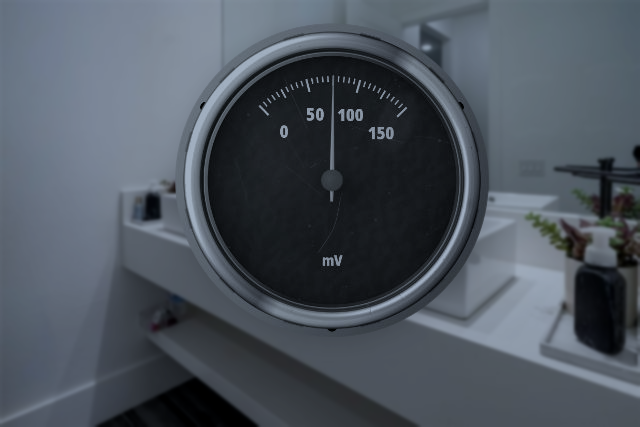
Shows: 75,mV
